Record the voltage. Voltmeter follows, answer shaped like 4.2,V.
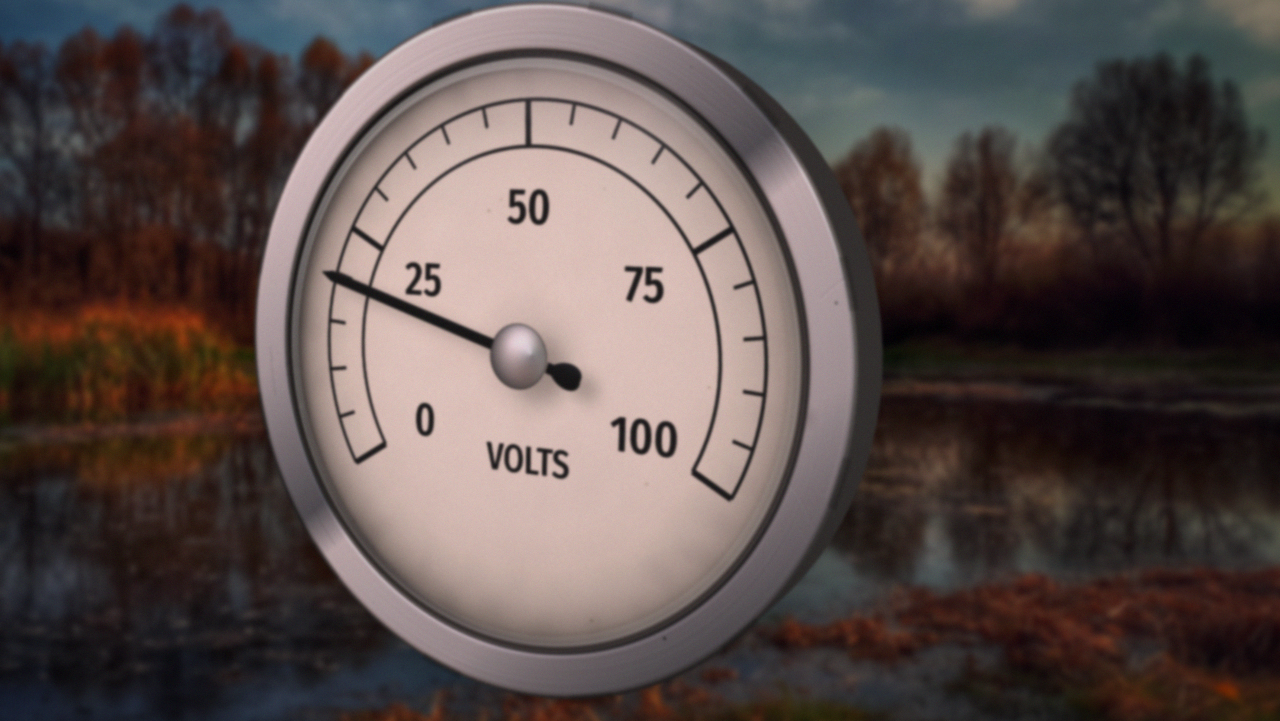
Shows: 20,V
